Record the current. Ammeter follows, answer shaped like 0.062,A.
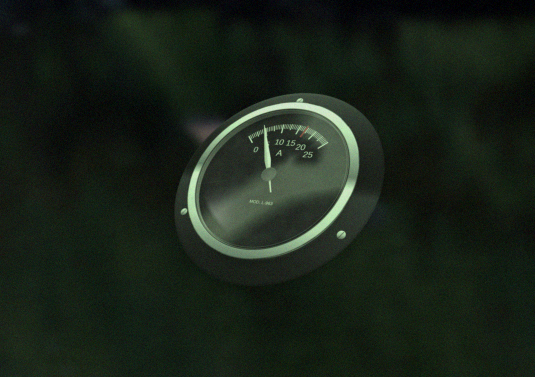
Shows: 5,A
